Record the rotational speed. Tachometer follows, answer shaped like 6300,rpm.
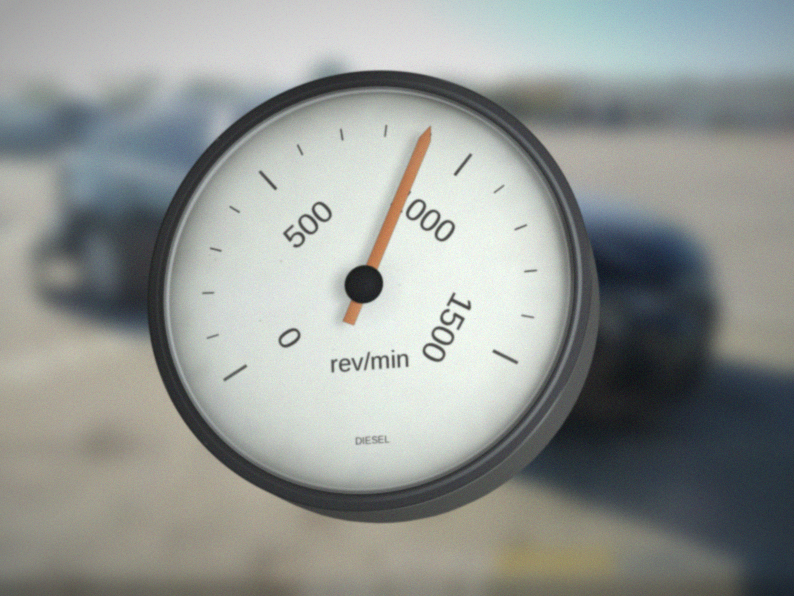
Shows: 900,rpm
